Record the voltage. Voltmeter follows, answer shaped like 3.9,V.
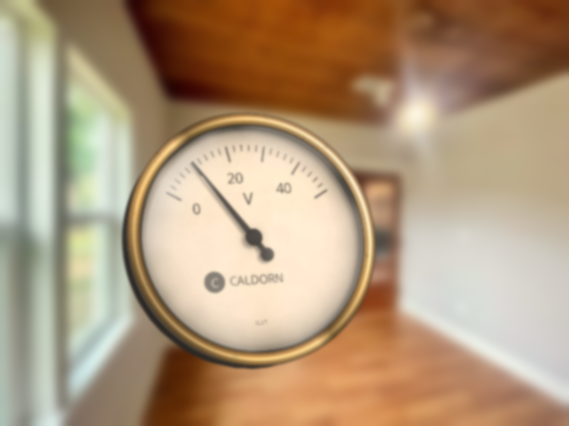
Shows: 10,V
